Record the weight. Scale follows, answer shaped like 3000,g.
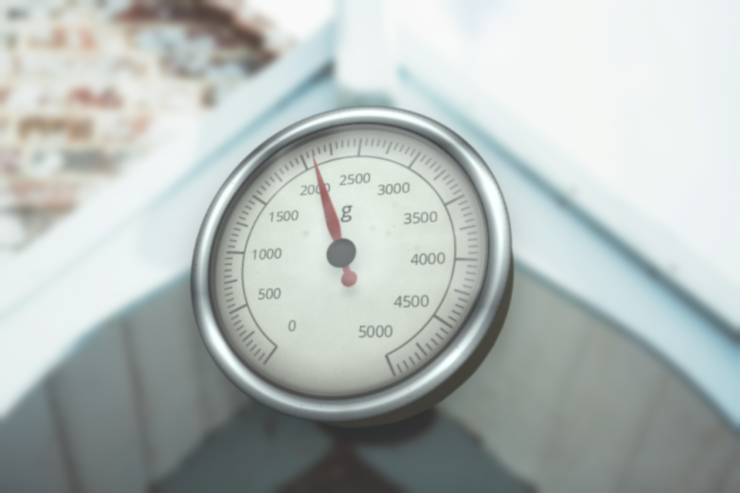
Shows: 2100,g
